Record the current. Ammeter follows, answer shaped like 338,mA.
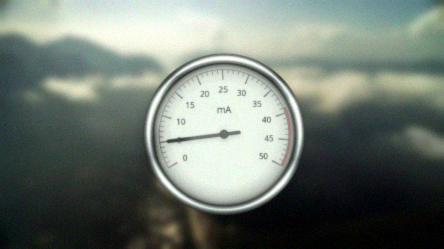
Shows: 5,mA
